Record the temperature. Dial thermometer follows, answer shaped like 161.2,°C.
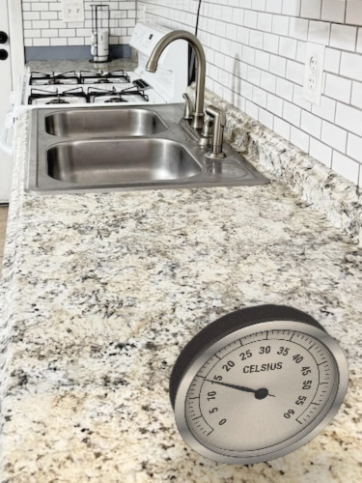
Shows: 15,°C
